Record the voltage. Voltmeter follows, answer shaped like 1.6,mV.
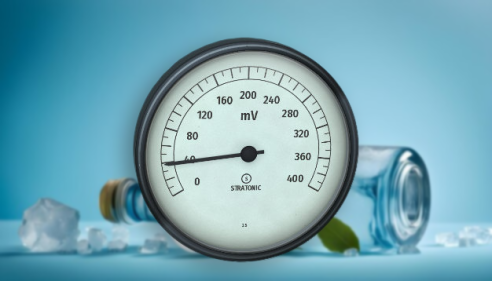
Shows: 40,mV
